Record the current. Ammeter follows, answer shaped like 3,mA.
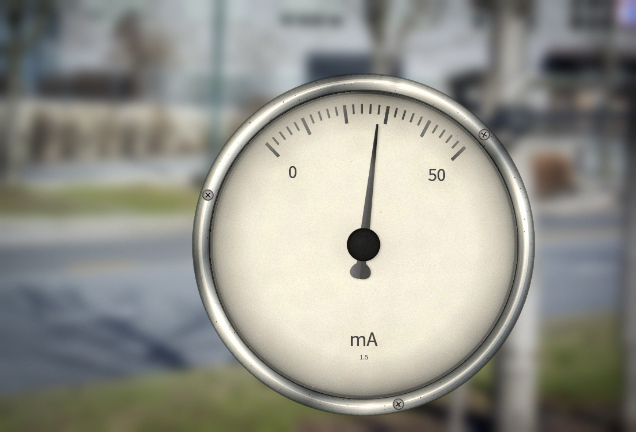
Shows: 28,mA
